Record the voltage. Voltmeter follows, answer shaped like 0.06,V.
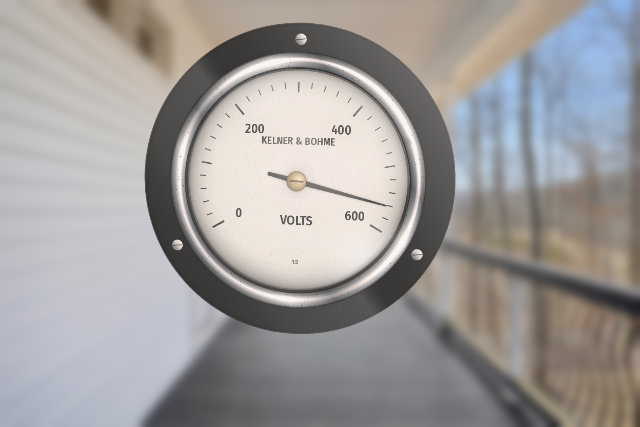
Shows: 560,V
